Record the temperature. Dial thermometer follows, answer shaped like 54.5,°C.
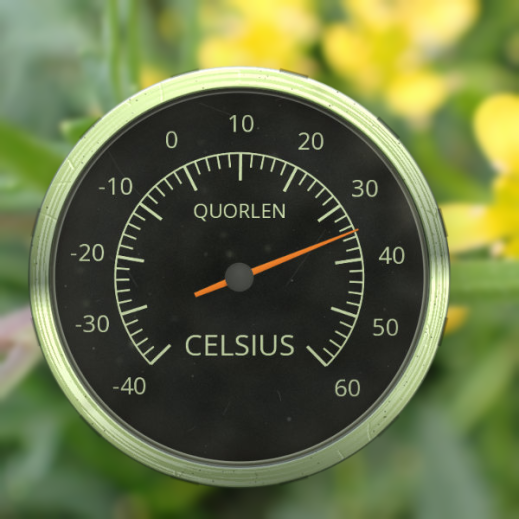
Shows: 35,°C
